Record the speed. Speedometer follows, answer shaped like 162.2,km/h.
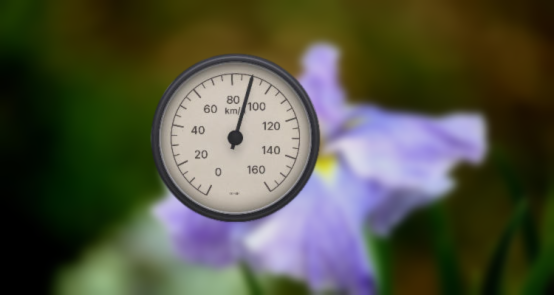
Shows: 90,km/h
